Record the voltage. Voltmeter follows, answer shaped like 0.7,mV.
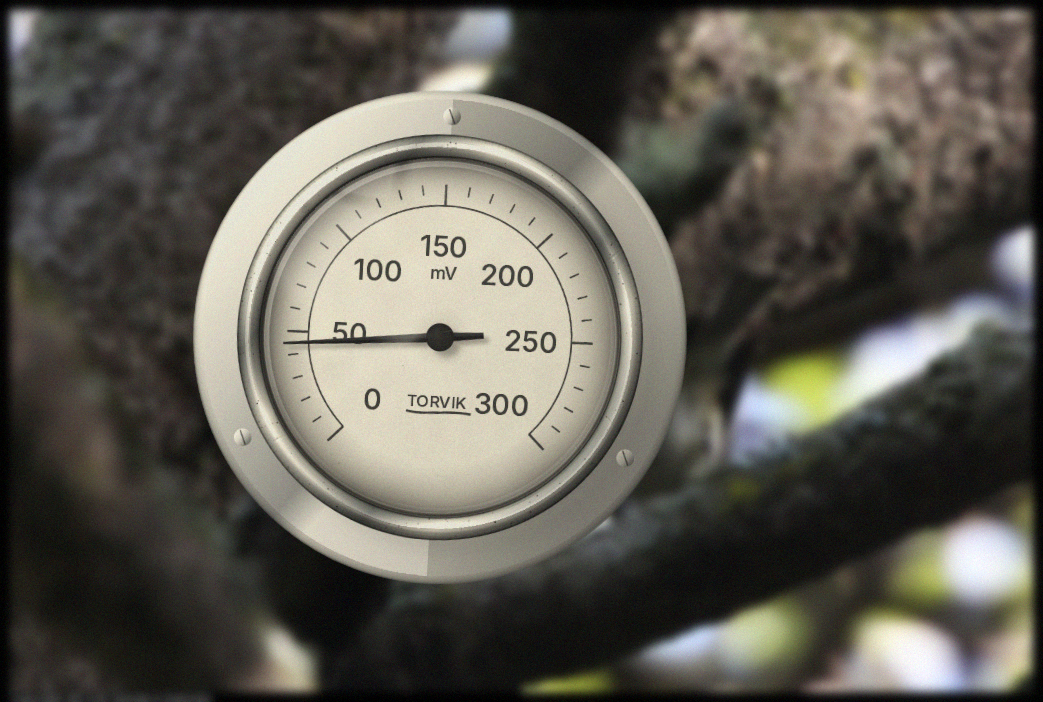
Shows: 45,mV
